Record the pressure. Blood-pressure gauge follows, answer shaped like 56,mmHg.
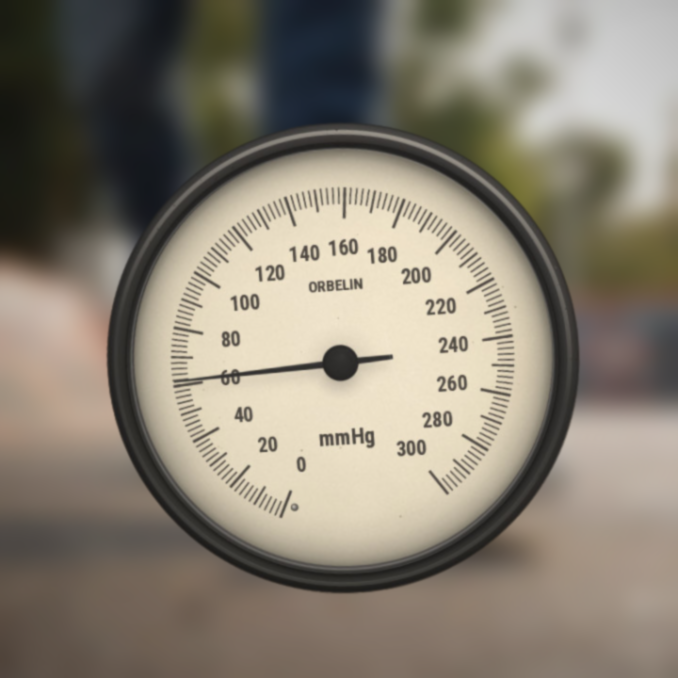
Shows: 62,mmHg
